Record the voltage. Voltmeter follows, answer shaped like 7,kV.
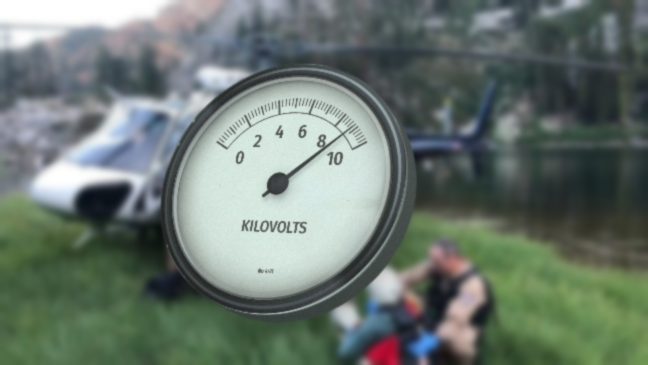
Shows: 9,kV
